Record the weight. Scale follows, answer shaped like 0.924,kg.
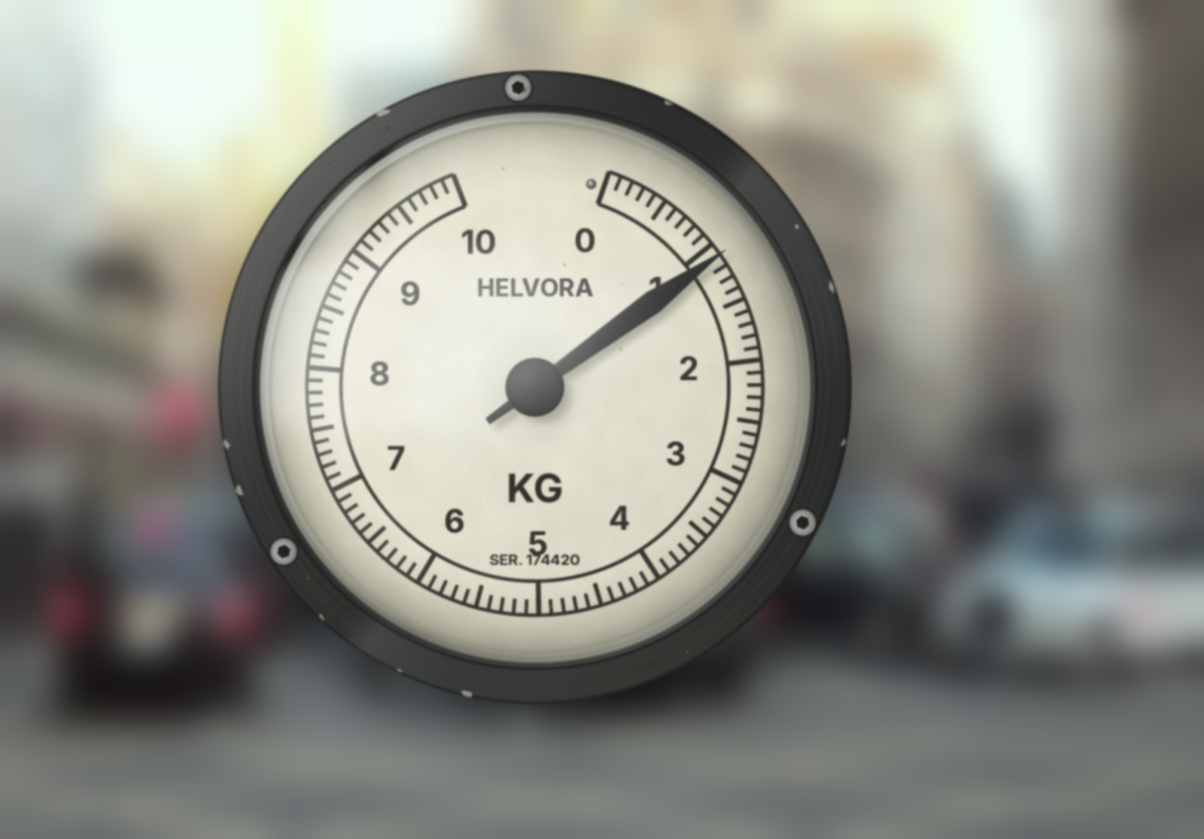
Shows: 1.1,kg
